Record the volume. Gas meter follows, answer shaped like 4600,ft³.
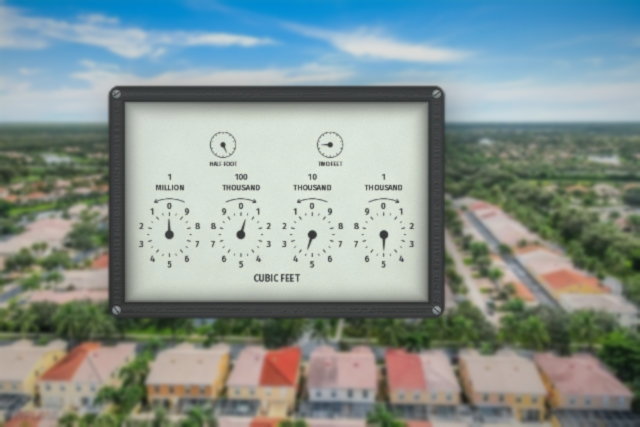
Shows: 4500,ft³
